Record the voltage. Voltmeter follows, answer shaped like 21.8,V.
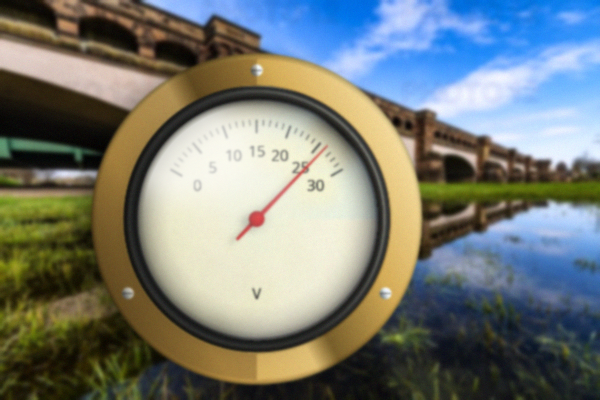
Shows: 26,V
